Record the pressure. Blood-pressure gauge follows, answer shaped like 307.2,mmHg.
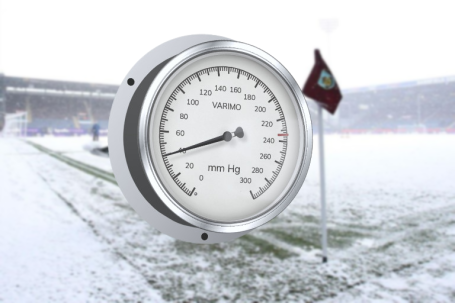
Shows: 40,mmHg
